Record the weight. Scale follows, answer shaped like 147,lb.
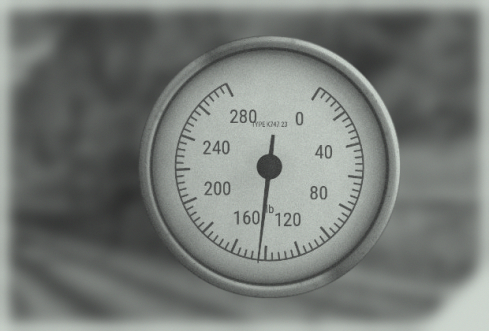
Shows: 144,lb
